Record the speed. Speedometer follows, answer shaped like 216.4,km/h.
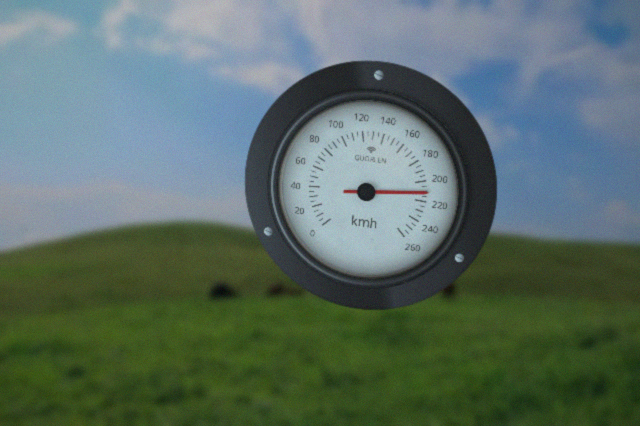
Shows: 210,km/h
